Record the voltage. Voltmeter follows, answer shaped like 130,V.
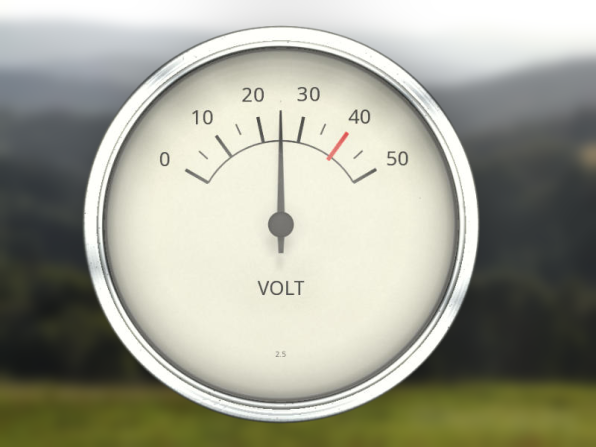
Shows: 25,V
